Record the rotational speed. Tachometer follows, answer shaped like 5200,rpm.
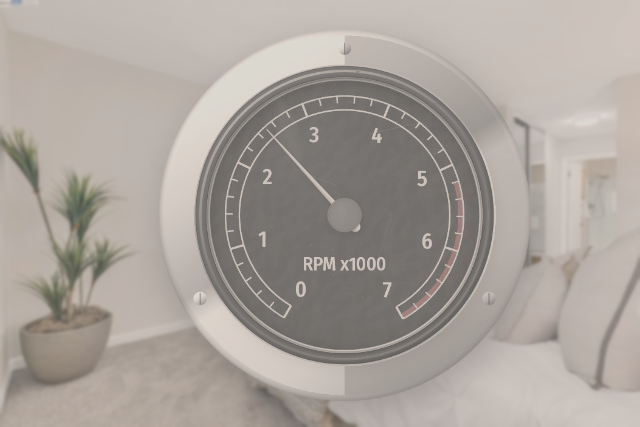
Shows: 2500,rpm
